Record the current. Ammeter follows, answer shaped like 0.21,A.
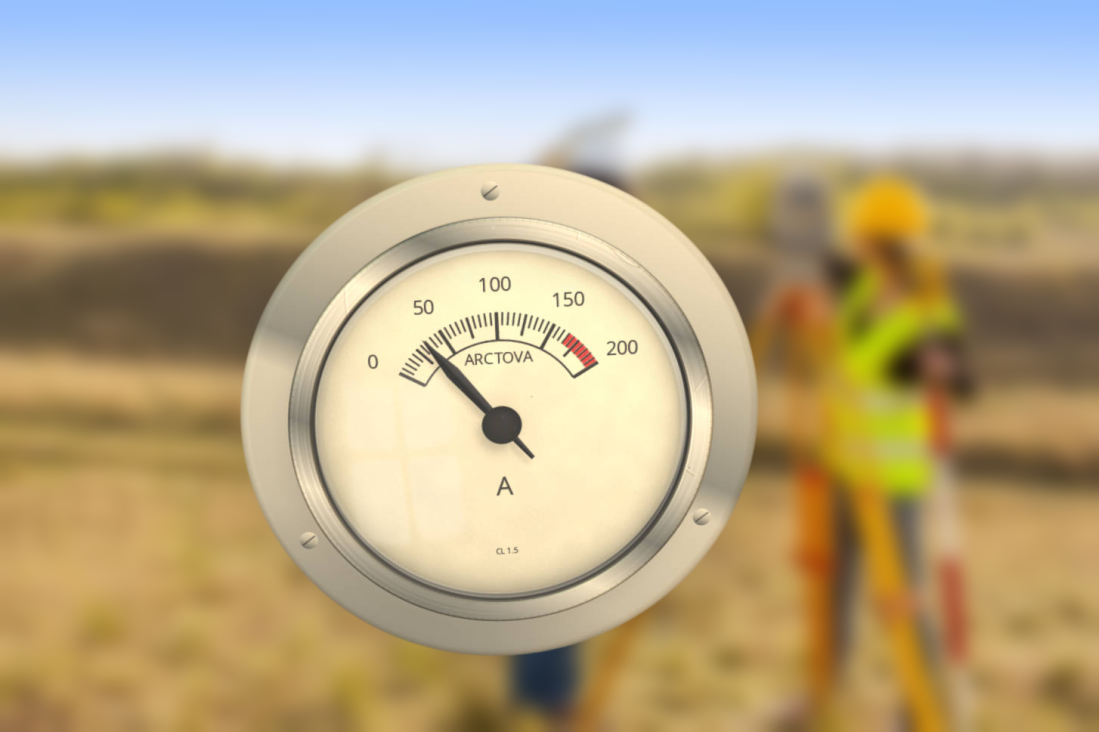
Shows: 35,A
